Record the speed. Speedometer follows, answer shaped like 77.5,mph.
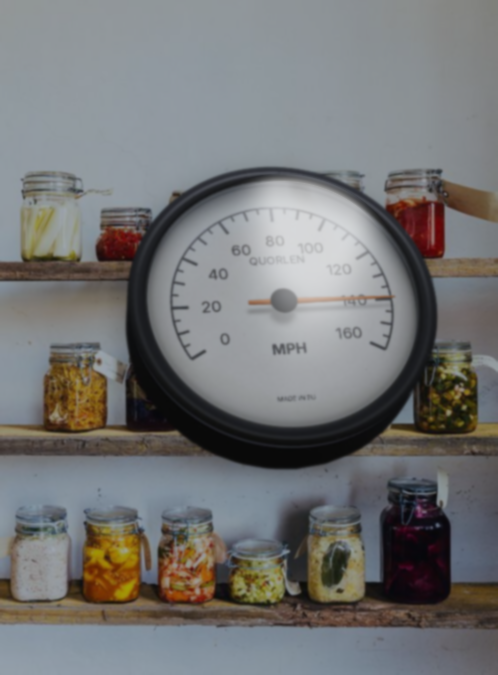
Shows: 140,mph
